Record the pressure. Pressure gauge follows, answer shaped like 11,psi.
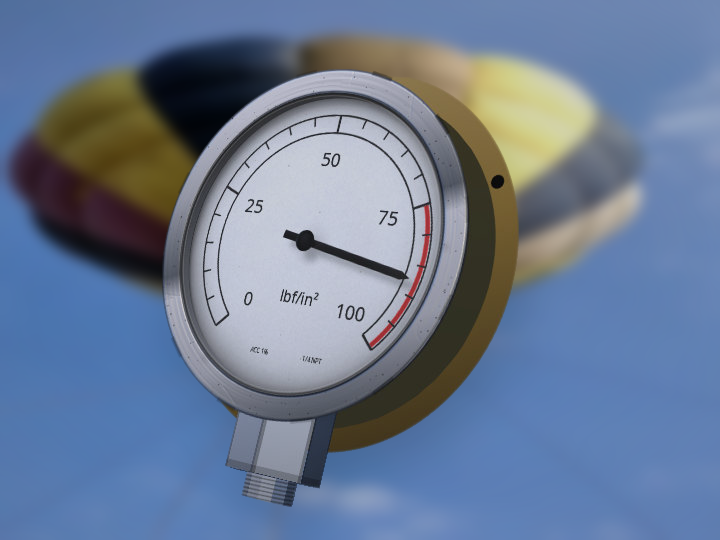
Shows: 87.5,psi
